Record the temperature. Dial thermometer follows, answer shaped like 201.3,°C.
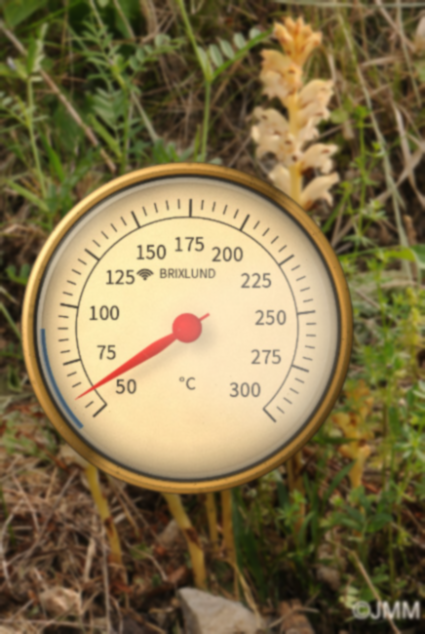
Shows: 60,°C
